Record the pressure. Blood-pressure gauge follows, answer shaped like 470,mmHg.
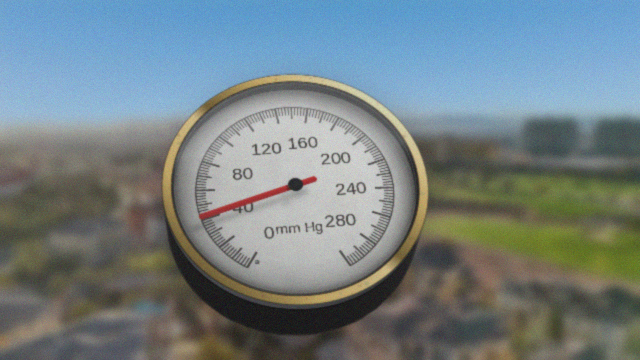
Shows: 40,mmHg
